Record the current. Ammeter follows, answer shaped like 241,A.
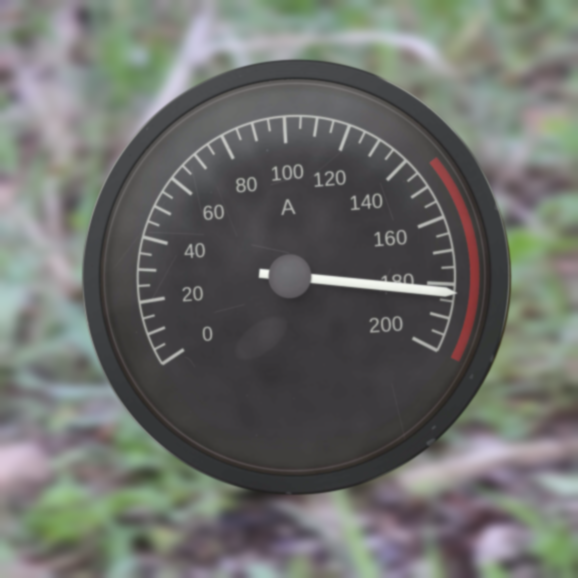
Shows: 182.5,A
